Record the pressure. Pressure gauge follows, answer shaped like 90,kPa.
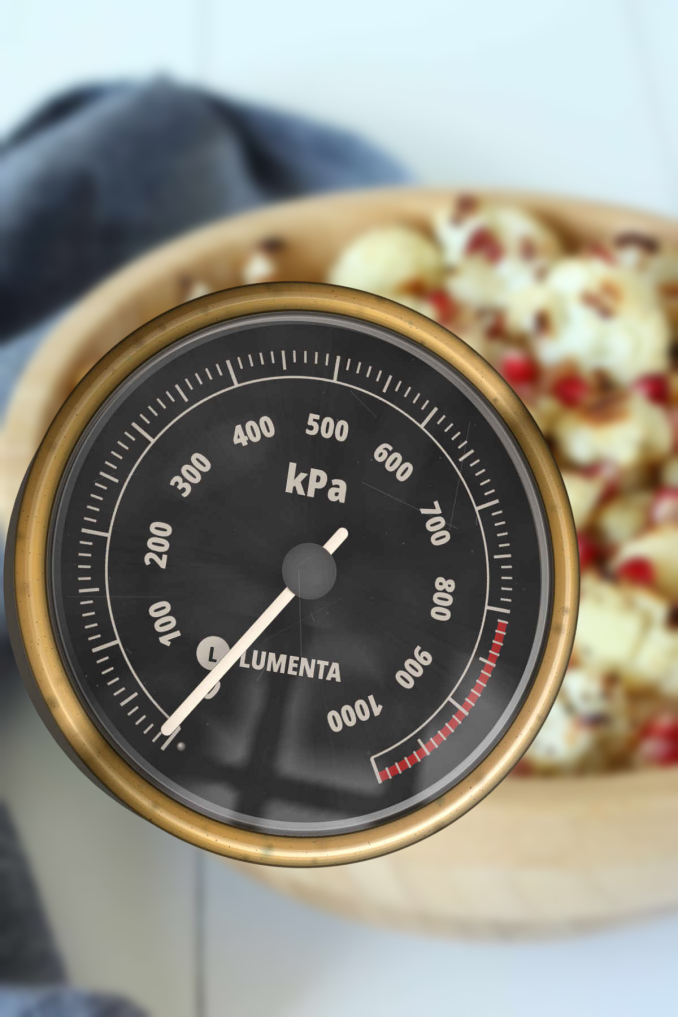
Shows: 10,kPa
